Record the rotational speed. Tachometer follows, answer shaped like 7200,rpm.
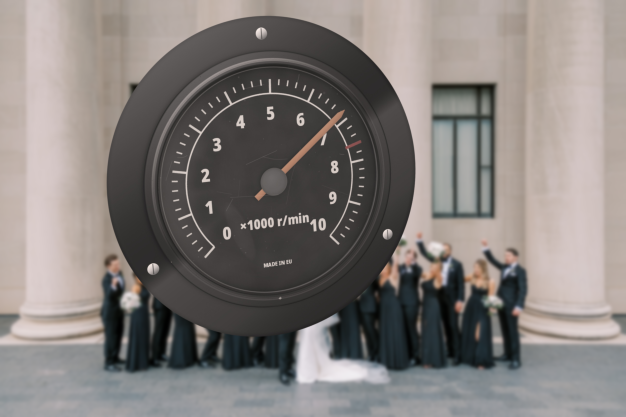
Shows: 6800,rpm
